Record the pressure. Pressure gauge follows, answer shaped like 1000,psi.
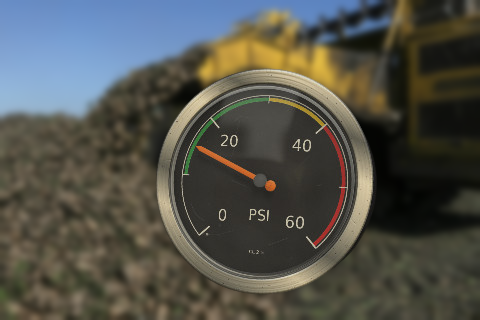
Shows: 15,psi
